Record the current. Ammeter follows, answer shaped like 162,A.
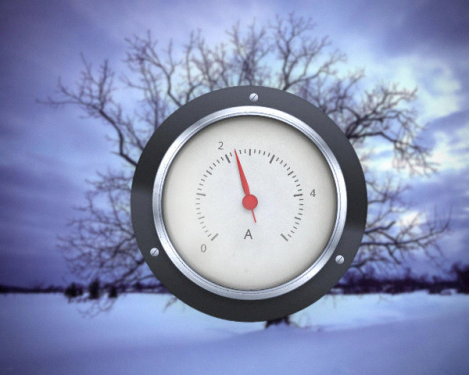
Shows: 2.2,A
